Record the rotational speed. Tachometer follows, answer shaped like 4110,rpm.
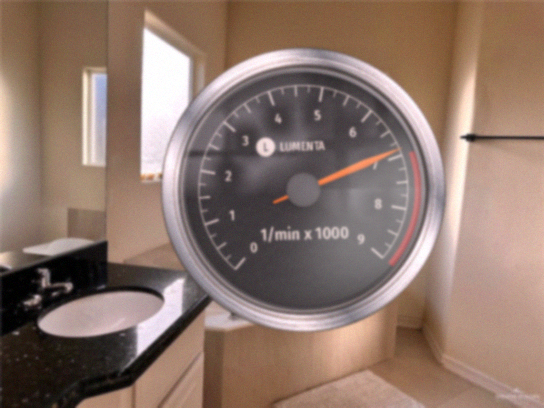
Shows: 6875,rpm
